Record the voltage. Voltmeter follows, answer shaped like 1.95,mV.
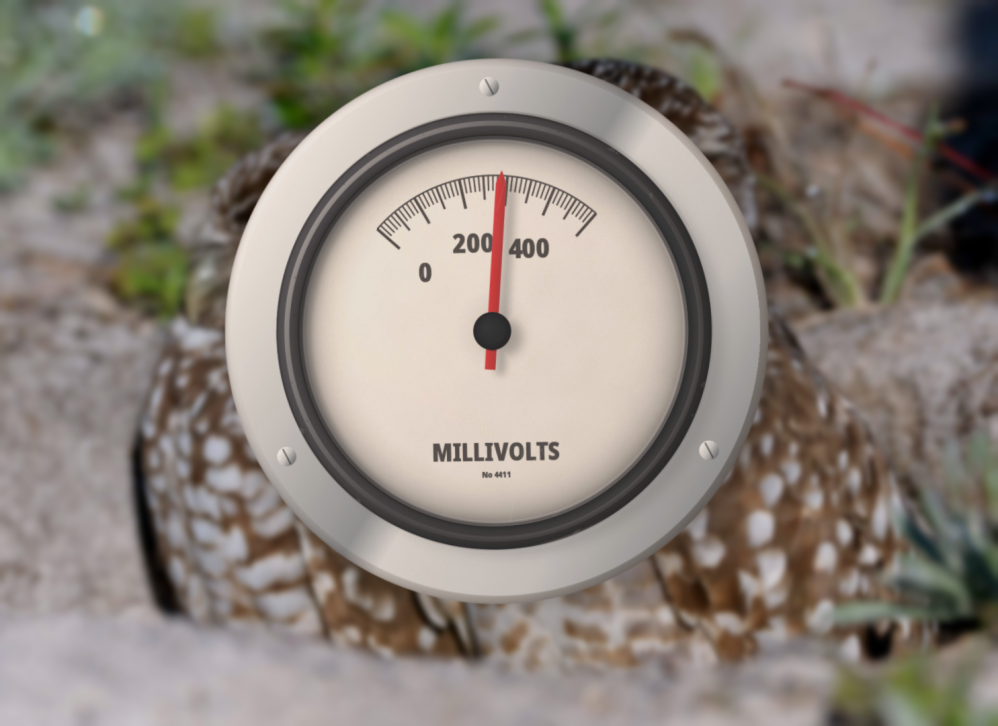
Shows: 290,mV
